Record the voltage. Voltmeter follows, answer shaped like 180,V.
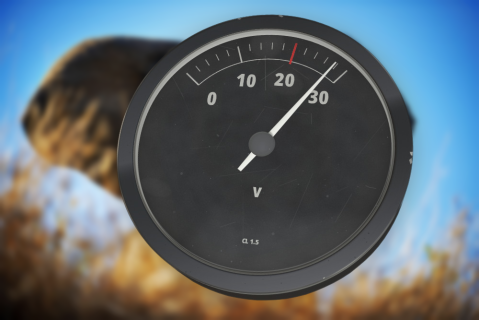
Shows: 28,V
